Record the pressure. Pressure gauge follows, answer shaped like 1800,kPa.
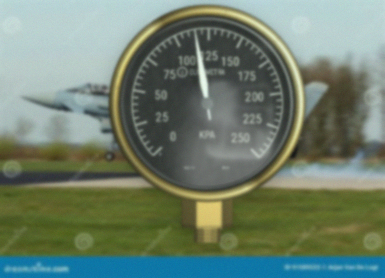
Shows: 115,kPa
